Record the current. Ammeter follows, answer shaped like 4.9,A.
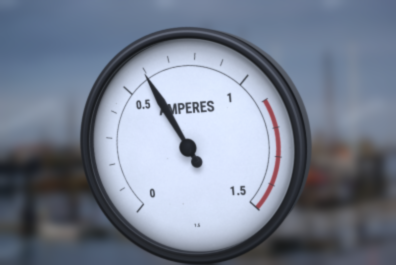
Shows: 0.6,A
